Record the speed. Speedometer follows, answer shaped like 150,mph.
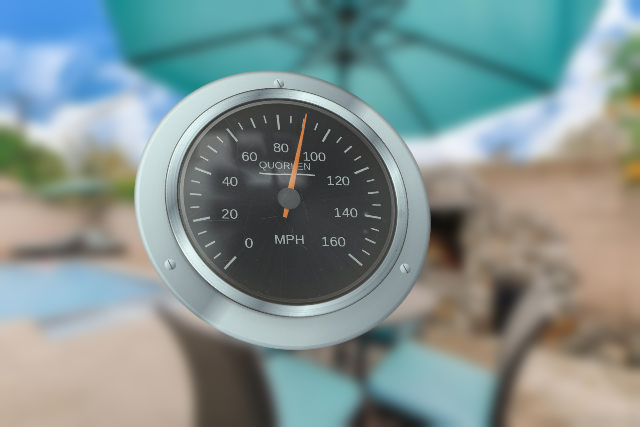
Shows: 90,mph
